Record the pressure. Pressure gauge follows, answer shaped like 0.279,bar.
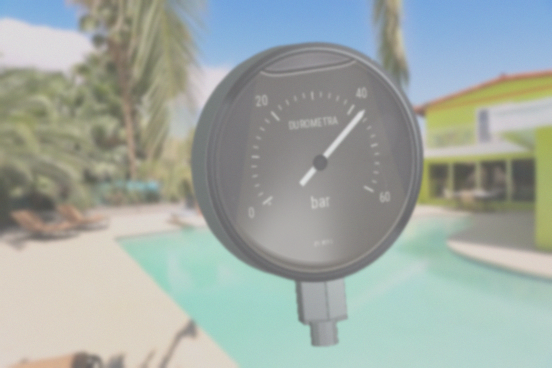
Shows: 42,bar
